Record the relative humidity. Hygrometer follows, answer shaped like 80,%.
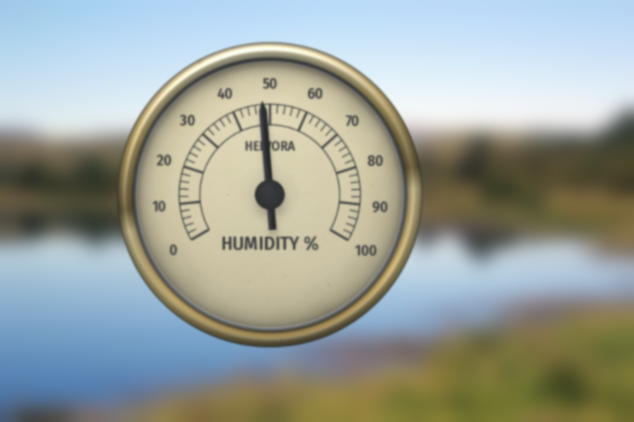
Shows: 48,%
